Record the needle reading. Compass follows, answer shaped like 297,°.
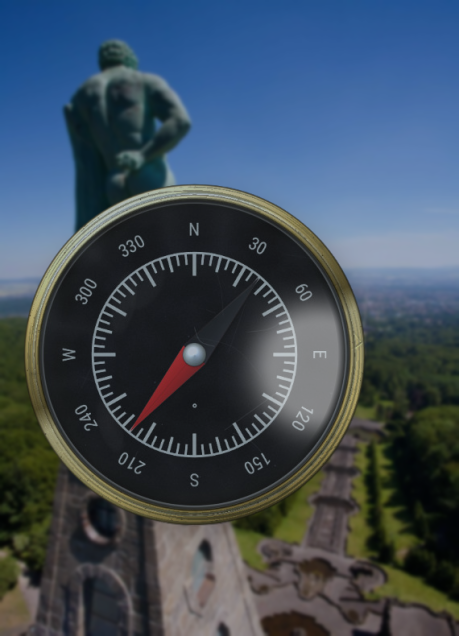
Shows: 220,°
